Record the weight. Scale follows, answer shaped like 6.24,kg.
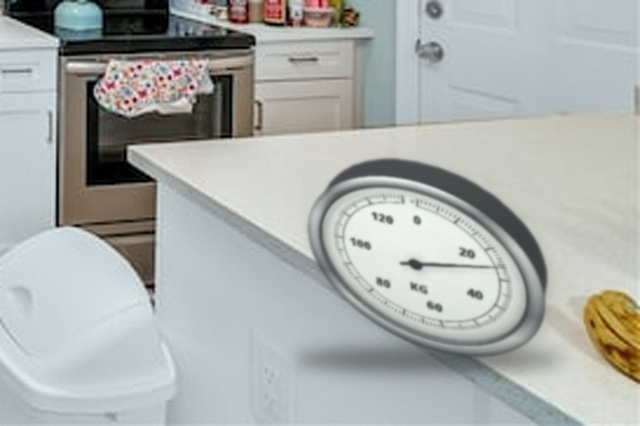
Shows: 25,kg
